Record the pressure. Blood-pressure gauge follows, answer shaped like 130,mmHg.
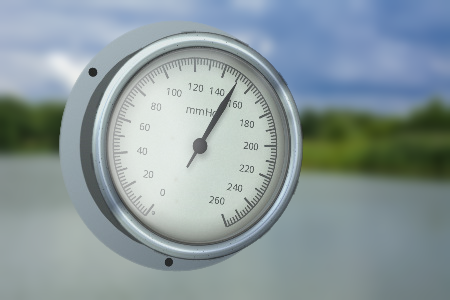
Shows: 150,mmHg
